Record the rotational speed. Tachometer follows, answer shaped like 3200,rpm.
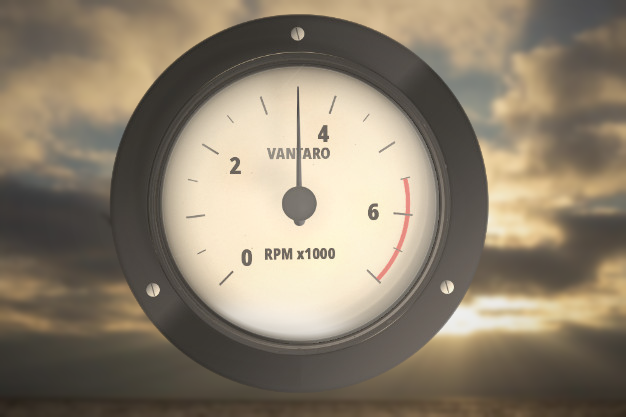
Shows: 3500,rpm
